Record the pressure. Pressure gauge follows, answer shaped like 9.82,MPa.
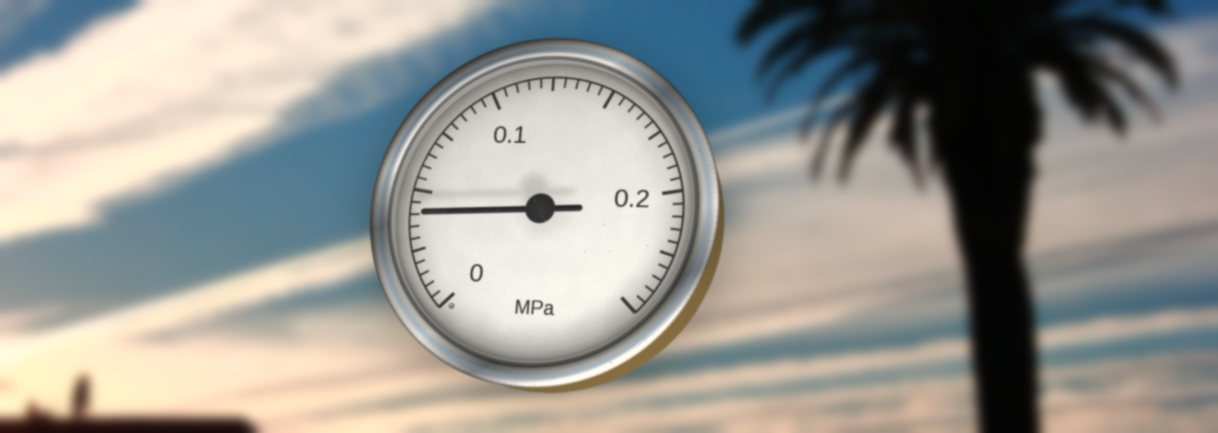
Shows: 0.04,MPa
